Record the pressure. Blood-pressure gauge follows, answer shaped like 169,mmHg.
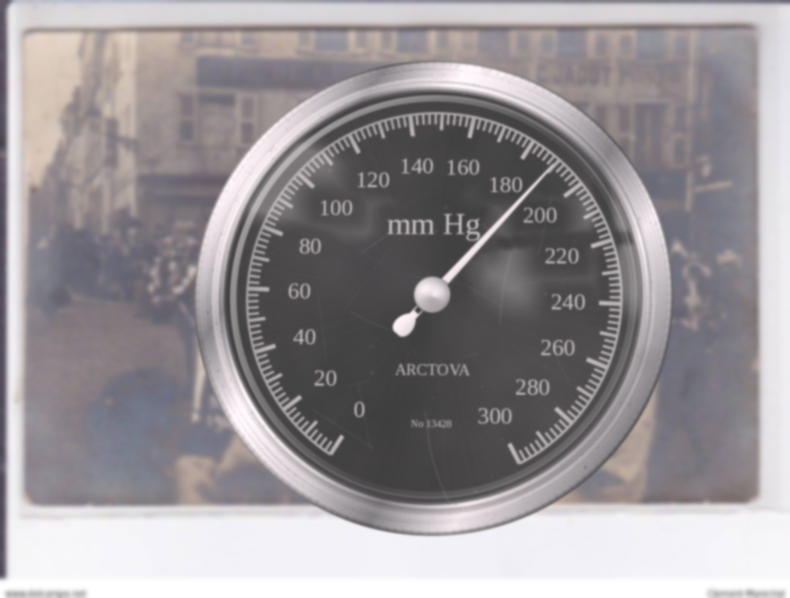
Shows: 190,mmHg
